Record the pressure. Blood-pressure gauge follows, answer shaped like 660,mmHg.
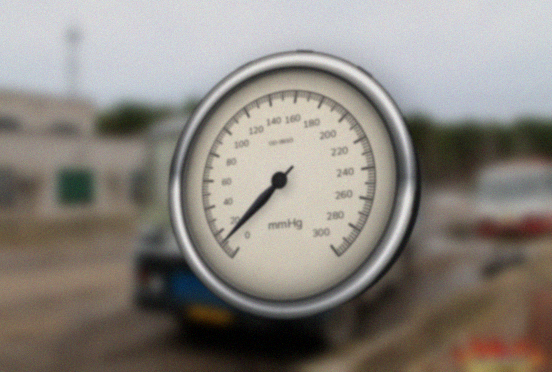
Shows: 10,mmHg
